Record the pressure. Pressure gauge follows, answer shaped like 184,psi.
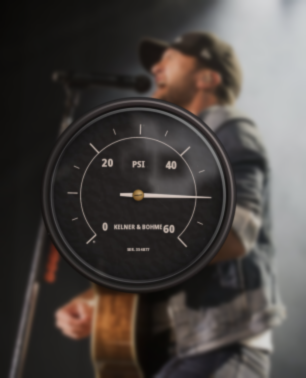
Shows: 50,psi
